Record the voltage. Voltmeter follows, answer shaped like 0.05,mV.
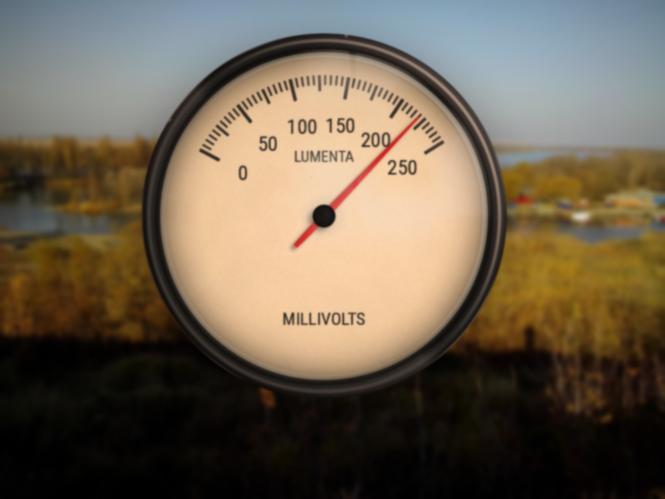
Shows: 220,mV
